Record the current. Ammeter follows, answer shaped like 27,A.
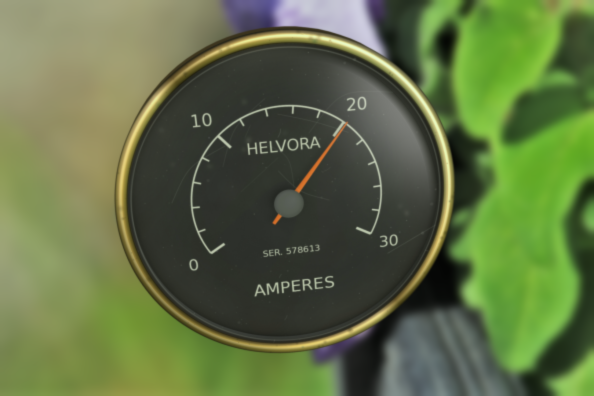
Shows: 20,A
